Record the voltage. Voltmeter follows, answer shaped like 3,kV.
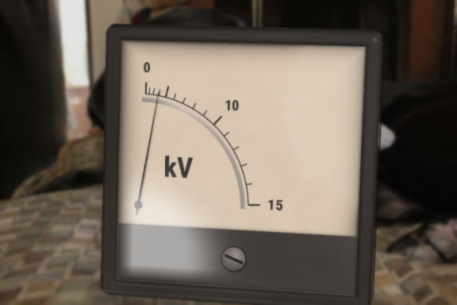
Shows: 4,kV
